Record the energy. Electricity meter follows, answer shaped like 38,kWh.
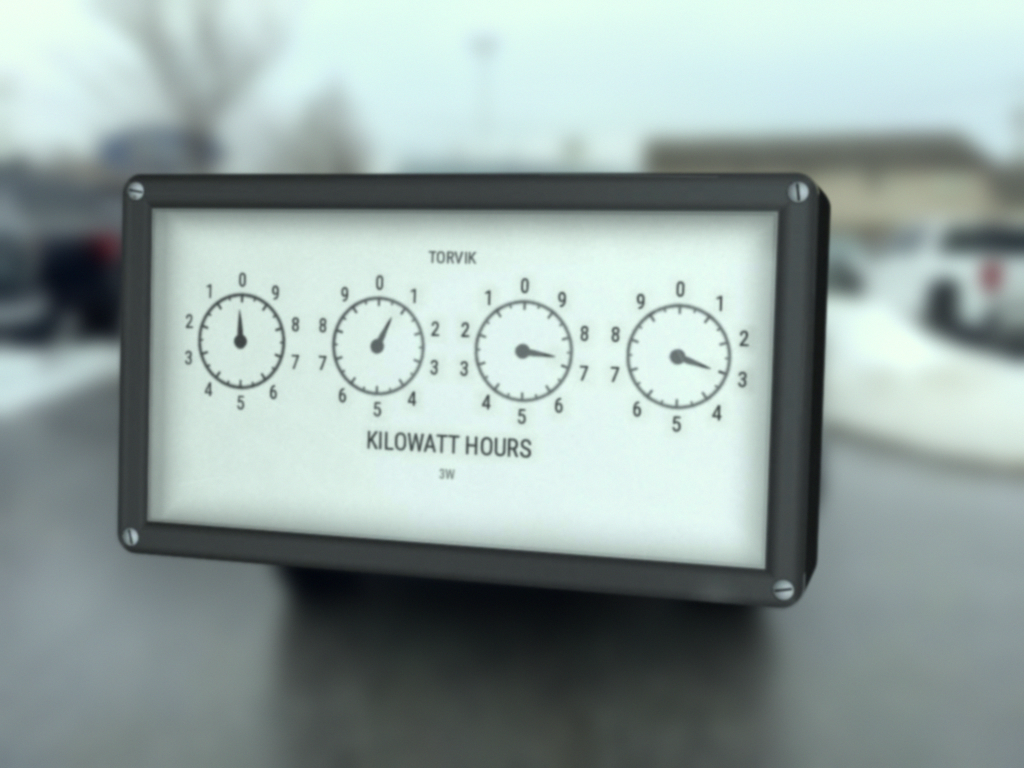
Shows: 73,kWh
